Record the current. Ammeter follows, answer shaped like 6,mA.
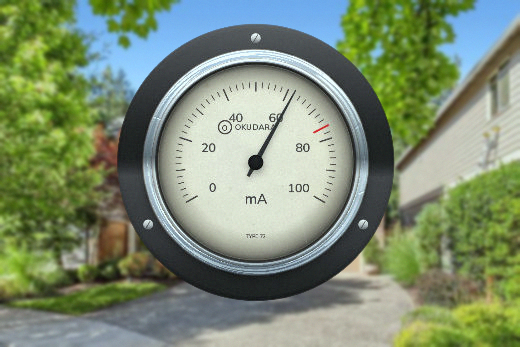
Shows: 62,mA
